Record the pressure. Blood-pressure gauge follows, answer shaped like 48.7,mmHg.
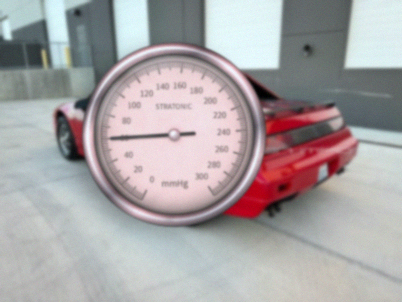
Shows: 60,mmHg
